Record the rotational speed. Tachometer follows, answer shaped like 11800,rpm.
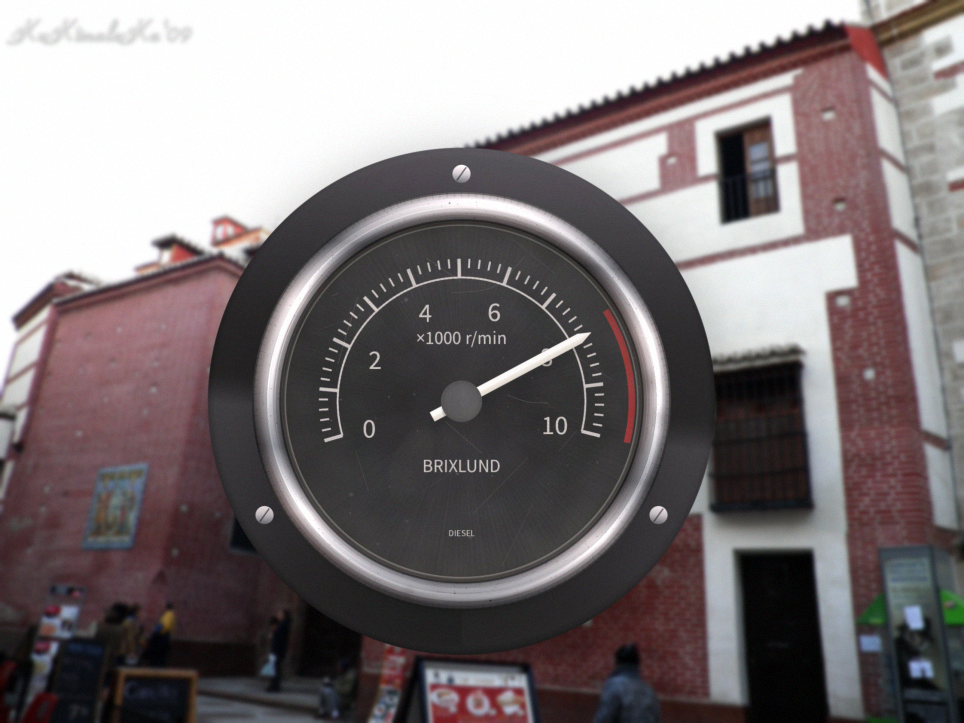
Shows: 8000,rpm
